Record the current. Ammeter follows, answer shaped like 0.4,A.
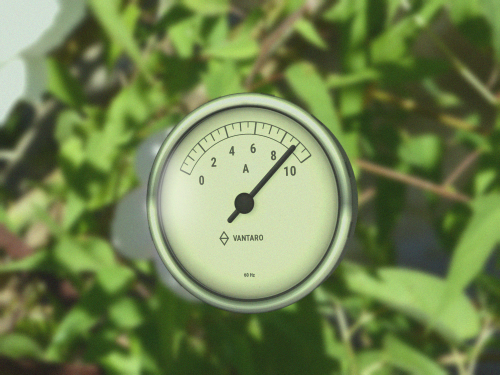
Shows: 9,A
